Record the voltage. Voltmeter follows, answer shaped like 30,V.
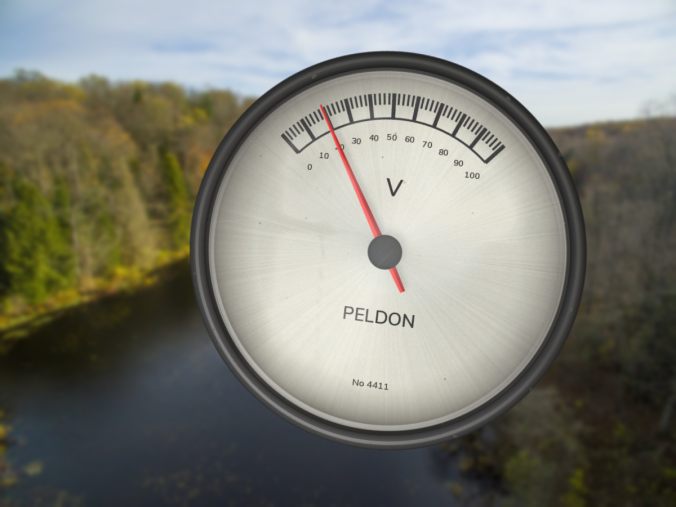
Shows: 20,V
